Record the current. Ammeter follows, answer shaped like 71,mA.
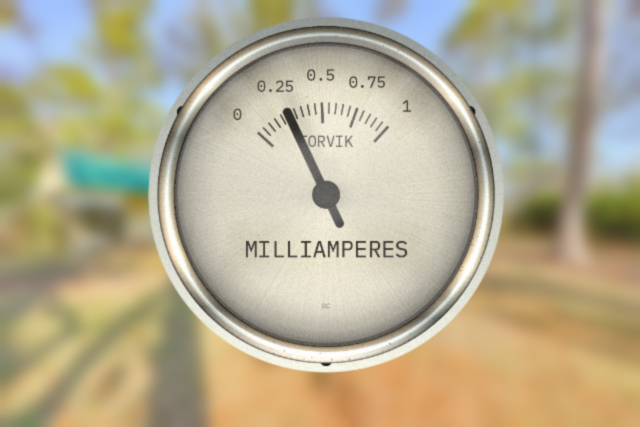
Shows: 0.25,mA
